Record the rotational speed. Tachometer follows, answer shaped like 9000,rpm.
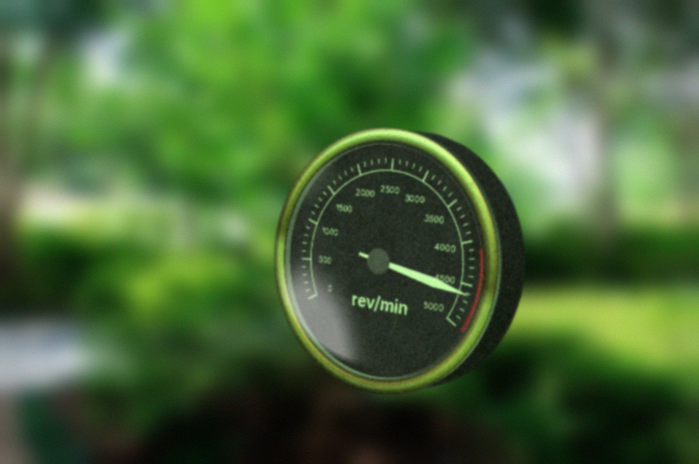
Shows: 4600,rpm
